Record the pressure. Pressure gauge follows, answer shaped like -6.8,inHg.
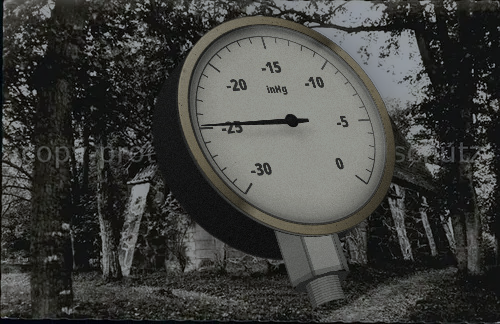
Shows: -25,inHg
